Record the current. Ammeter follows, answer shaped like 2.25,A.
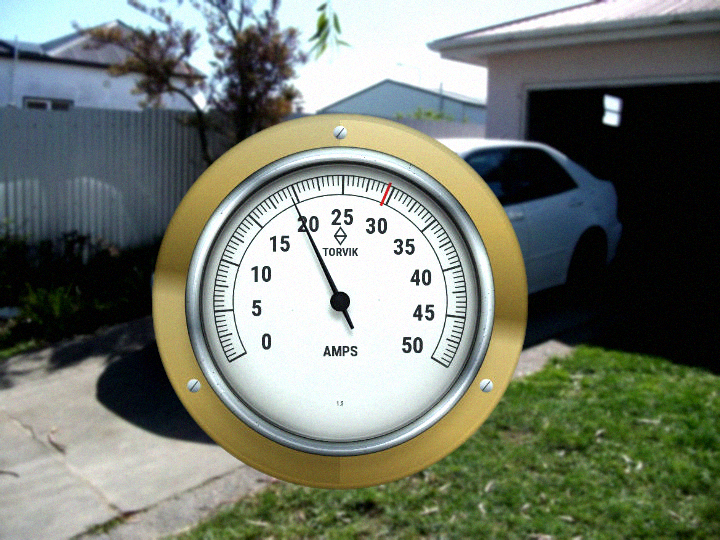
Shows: 19.5,A
